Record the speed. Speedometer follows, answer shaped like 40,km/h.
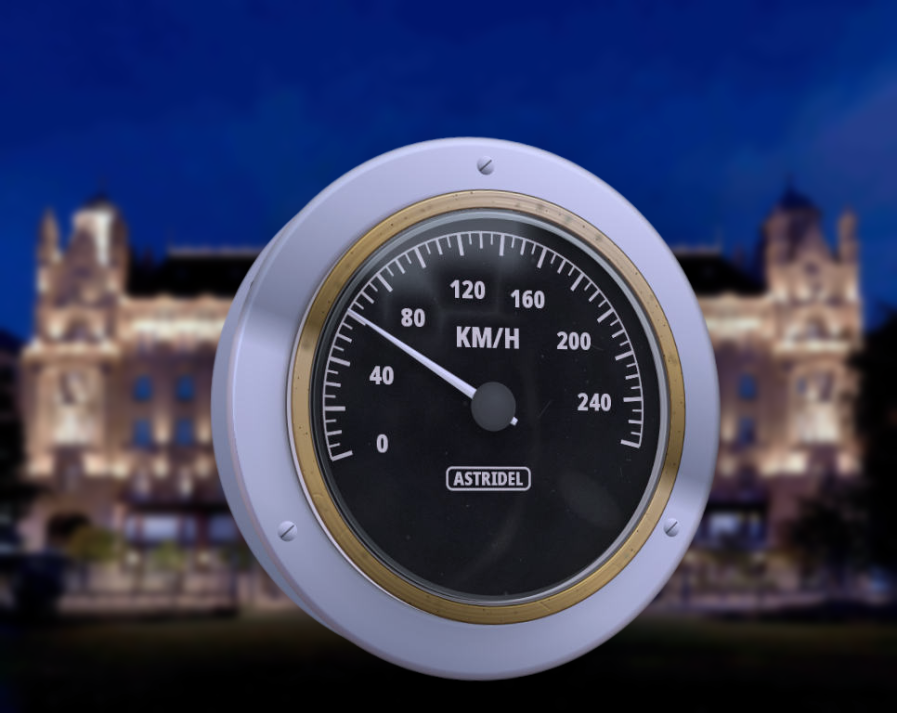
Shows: 60,km/h
